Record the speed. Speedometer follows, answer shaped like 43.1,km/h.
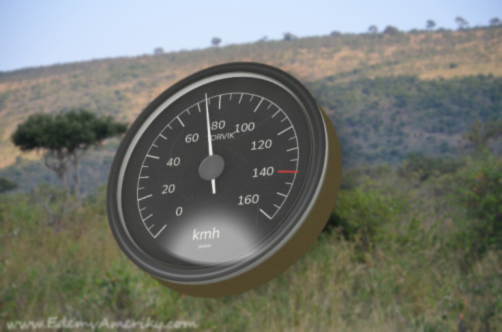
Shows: 75,km/h
